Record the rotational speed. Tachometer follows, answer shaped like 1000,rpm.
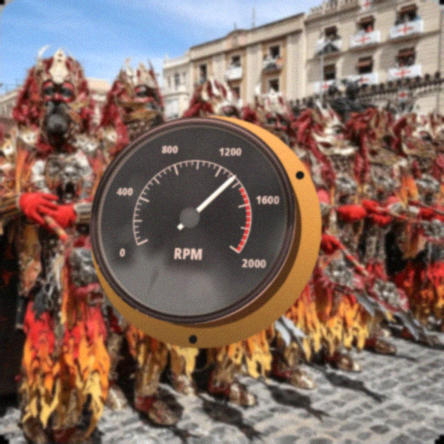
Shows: 1350,rpm
